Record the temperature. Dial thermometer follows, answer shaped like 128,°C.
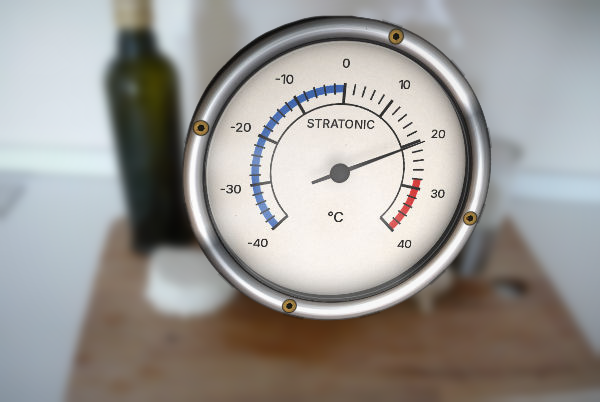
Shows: 20,°C
